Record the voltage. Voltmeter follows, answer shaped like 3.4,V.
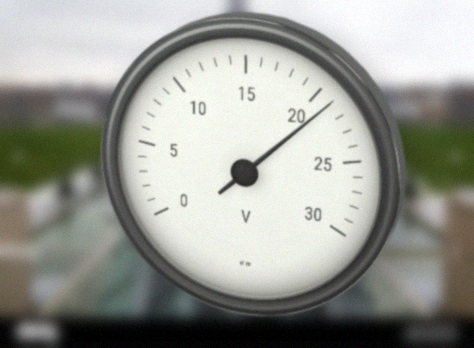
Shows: 21,V
